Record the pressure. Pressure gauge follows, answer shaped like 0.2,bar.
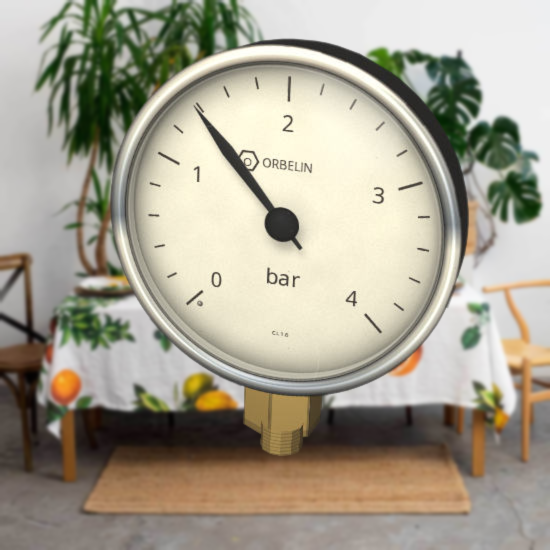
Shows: 1.4,bar
